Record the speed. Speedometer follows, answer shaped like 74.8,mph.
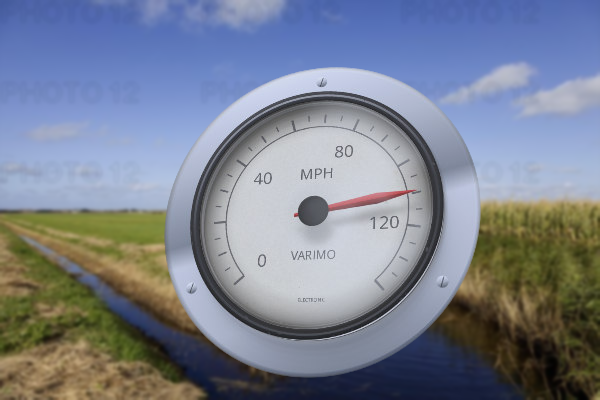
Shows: 110,mph
